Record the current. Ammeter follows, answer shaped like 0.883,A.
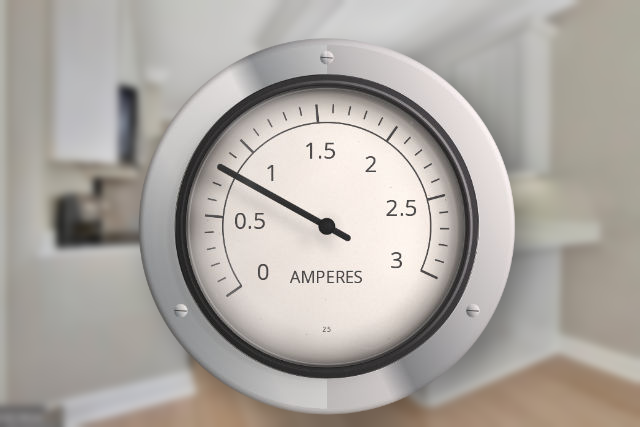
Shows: 0.8,A
